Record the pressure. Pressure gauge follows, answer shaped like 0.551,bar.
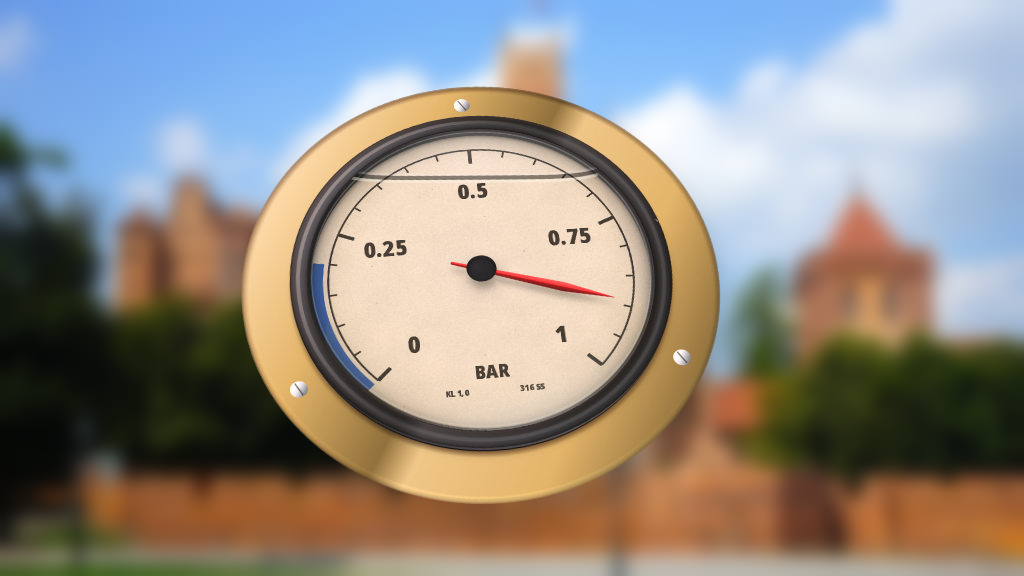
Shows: 0.9,bar
